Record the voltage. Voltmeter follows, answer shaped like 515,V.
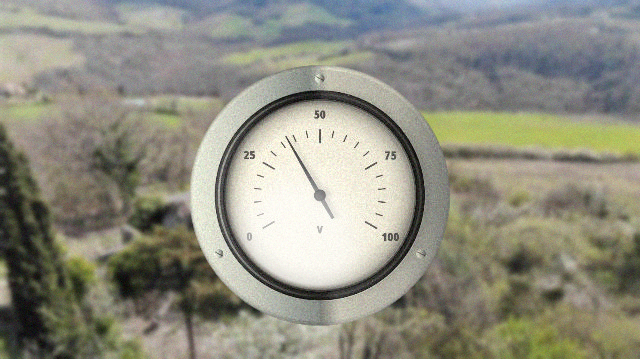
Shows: 37.5,V
